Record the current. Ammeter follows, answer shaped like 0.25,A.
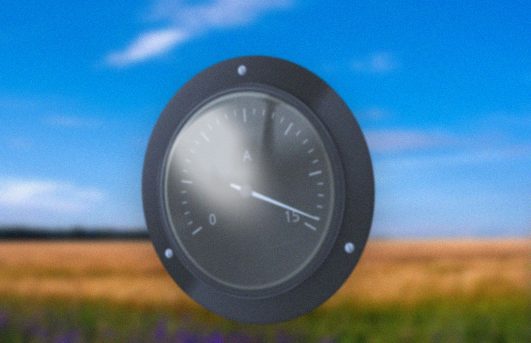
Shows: 14.5,A
